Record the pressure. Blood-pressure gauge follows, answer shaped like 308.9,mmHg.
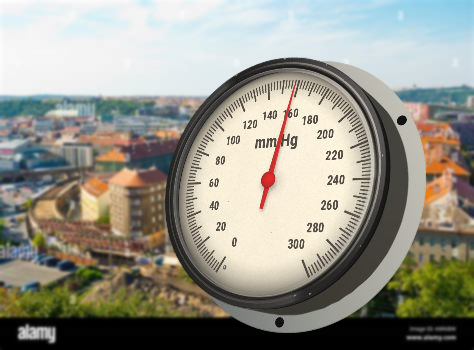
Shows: 160,mmHg
